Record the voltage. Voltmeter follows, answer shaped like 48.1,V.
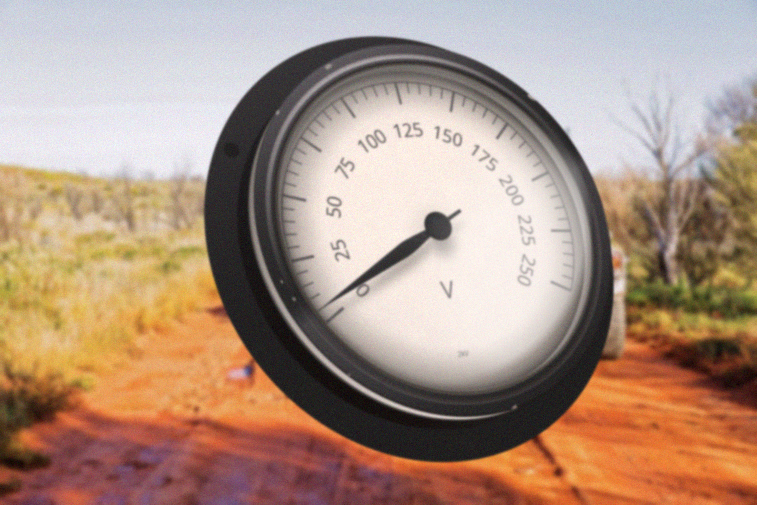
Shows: 5,V
